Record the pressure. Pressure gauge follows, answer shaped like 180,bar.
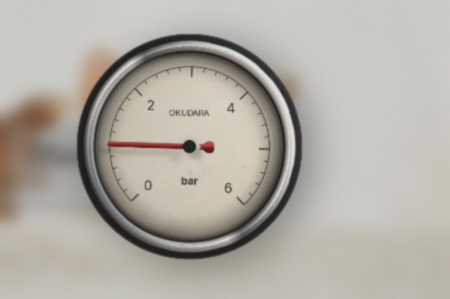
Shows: 1,bar
